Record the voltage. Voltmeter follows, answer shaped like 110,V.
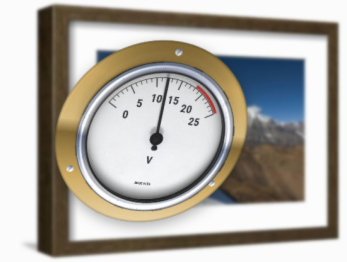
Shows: 12,V
